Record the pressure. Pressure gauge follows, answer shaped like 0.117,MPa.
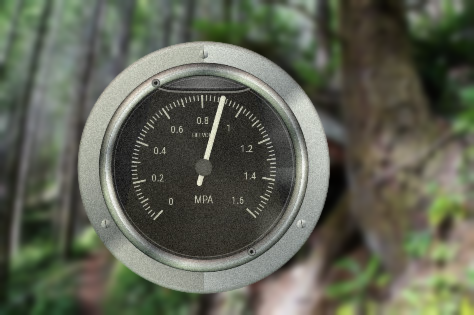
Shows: 0.9,MPa
